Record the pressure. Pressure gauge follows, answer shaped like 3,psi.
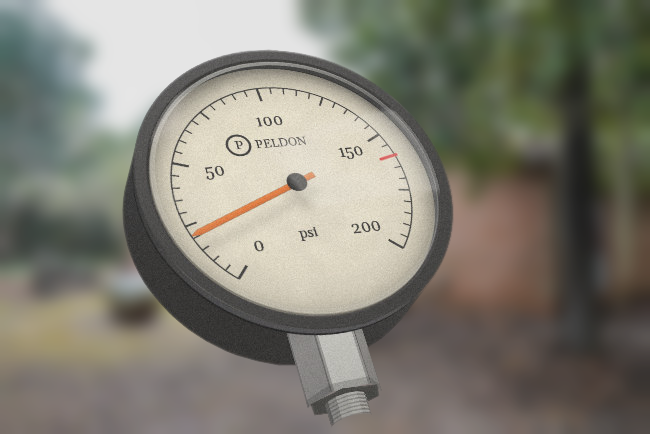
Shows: 20,psi
